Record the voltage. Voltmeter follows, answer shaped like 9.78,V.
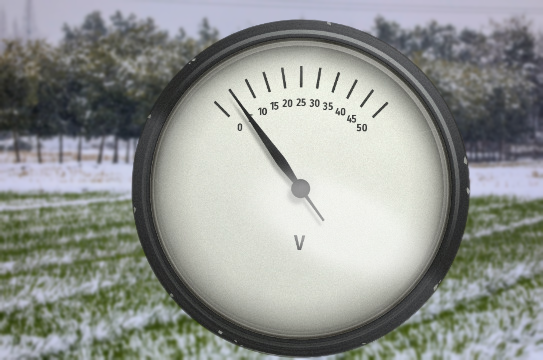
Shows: 5,V
